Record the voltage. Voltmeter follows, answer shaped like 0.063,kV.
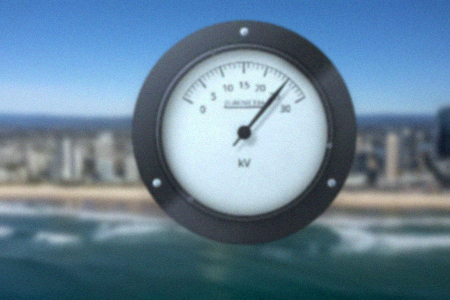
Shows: 25,kV
